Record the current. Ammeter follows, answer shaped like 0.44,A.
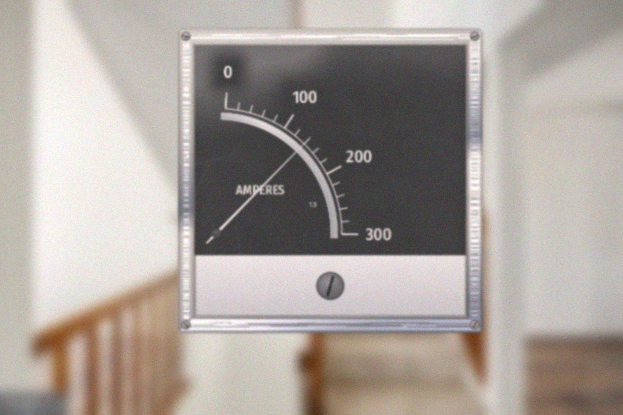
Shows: 140,A
